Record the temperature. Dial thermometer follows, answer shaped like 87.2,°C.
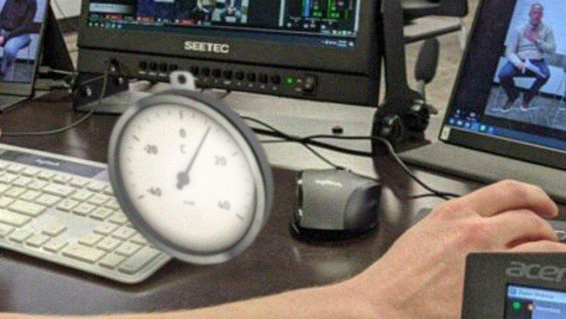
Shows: 10,°C
